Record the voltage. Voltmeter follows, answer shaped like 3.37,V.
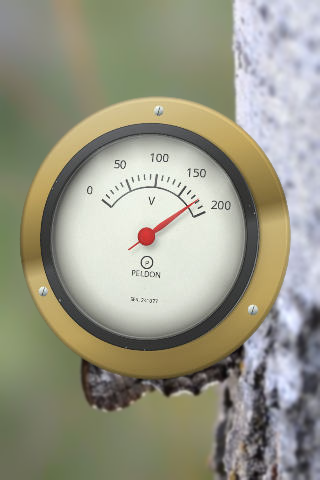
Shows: 180,V
